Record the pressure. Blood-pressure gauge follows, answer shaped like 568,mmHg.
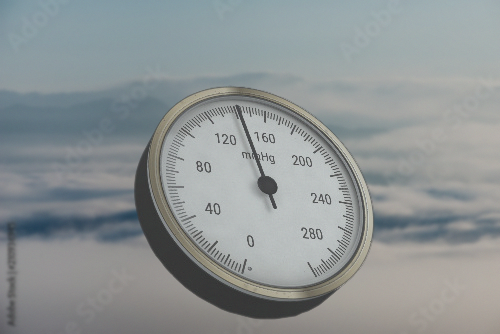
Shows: 140,mmHg
